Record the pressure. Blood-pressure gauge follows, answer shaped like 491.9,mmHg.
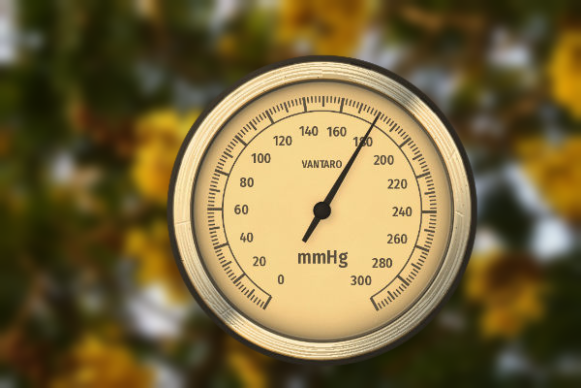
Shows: 180,mmHg
